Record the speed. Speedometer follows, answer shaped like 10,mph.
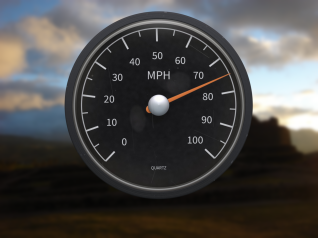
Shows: 75,mph
